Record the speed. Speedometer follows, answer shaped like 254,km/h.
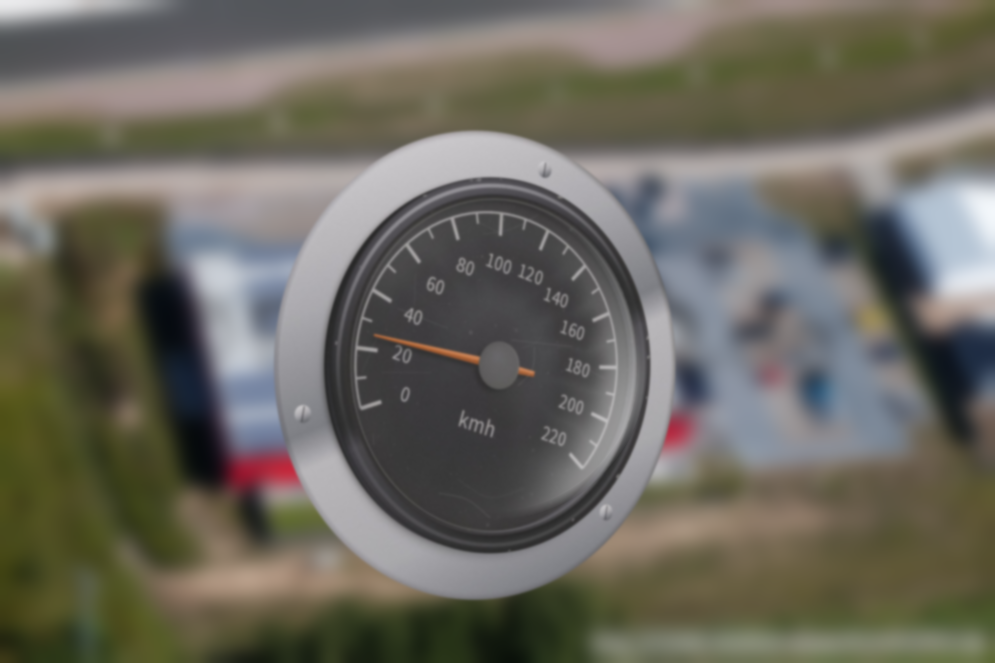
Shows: 25,km/h
